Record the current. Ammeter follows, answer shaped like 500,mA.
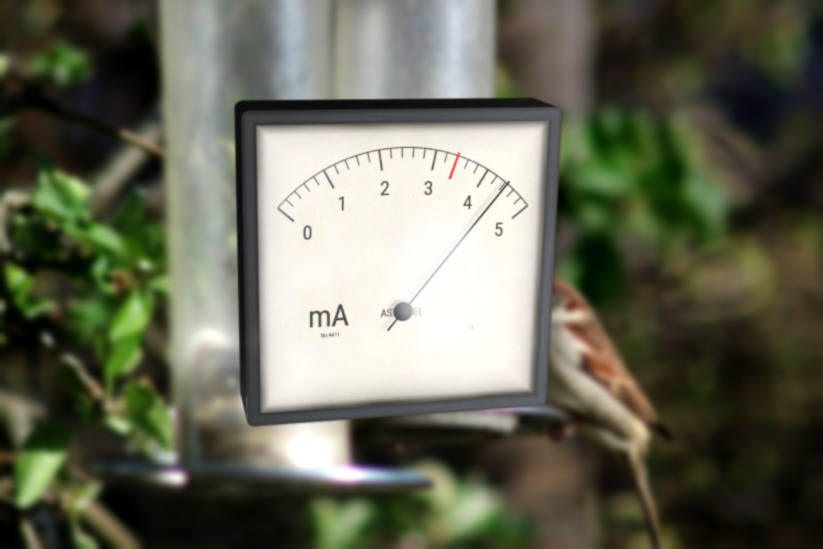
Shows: 4.4,mA
